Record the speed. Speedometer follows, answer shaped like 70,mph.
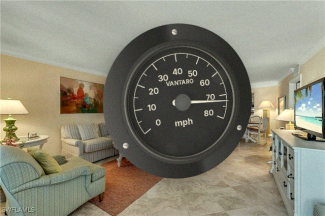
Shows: 72.5,mph
